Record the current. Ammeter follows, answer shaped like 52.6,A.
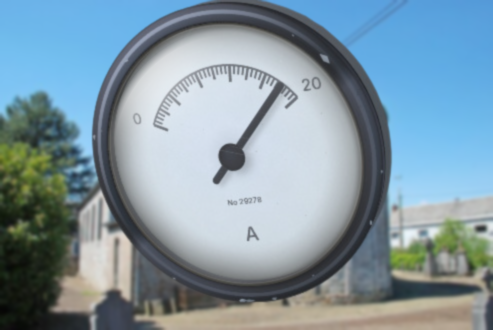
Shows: 18,A
